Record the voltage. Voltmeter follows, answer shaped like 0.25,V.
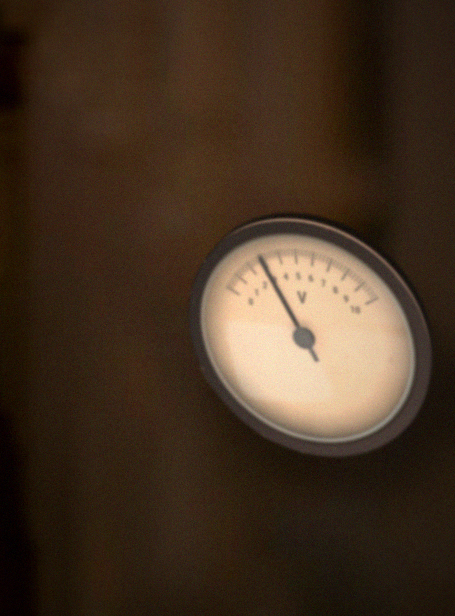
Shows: 3,V
